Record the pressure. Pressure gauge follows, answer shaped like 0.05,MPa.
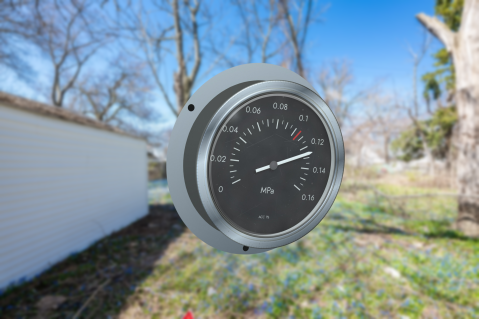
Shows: 0.125,MPa
